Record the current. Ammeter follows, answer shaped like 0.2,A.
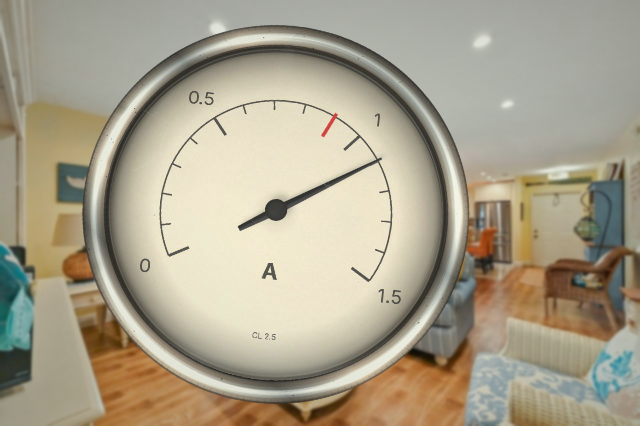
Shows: 1.1,A
